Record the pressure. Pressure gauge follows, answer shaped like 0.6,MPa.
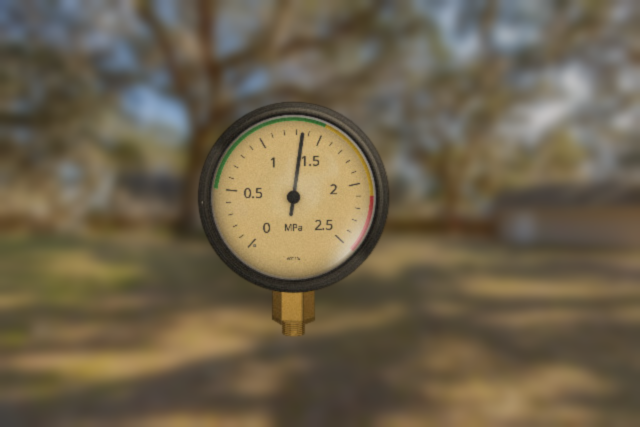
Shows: 1.35,MPa
